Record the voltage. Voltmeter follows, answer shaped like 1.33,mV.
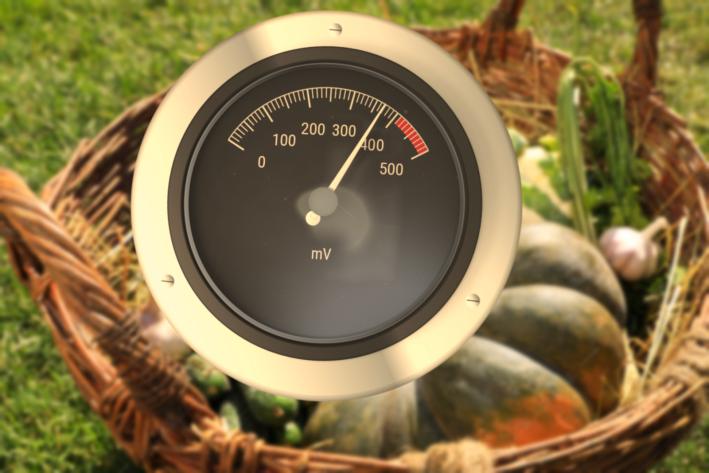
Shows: 370,mV
